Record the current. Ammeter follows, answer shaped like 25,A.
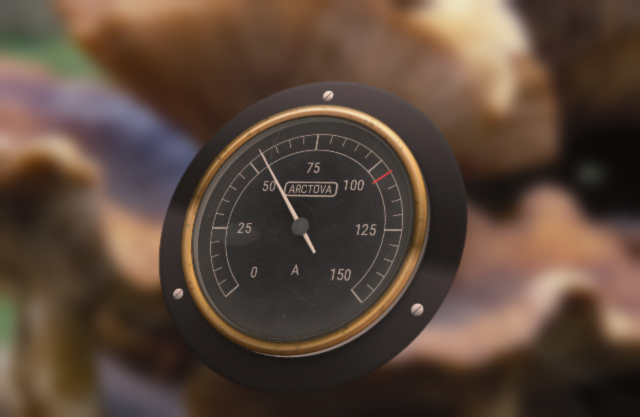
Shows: 55,A
